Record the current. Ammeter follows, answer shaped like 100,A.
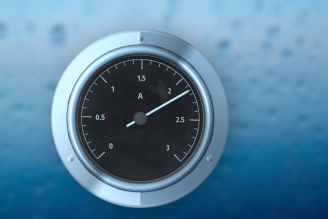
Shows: 2.15,A
